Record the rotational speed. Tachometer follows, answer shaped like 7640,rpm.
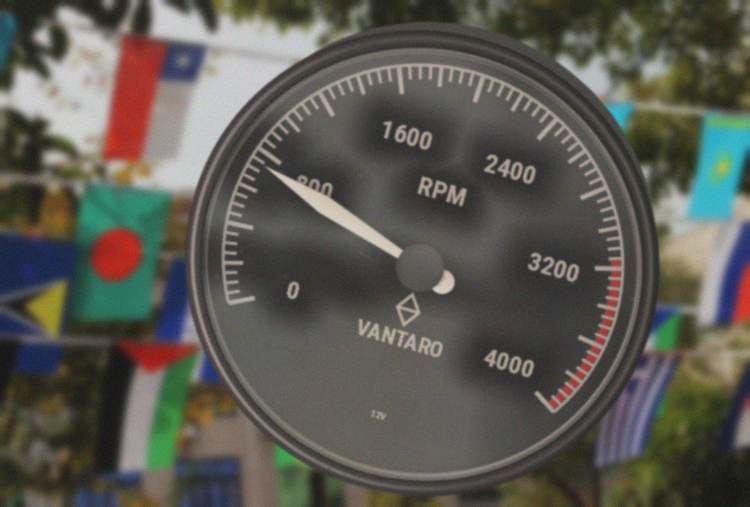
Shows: 750,rpm
